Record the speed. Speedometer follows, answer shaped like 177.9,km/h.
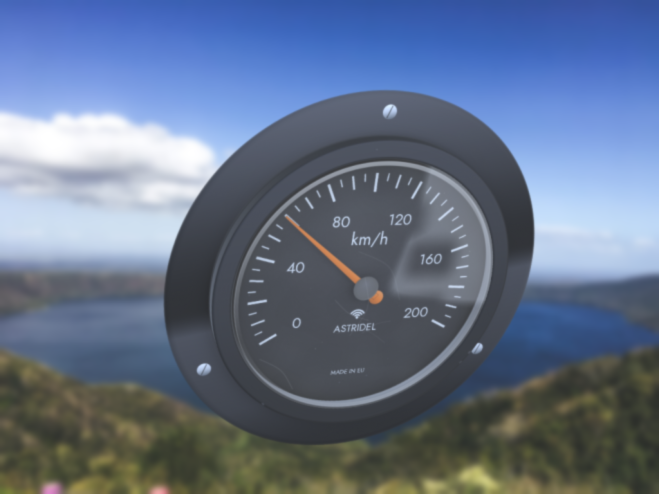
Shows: 60,km/h
